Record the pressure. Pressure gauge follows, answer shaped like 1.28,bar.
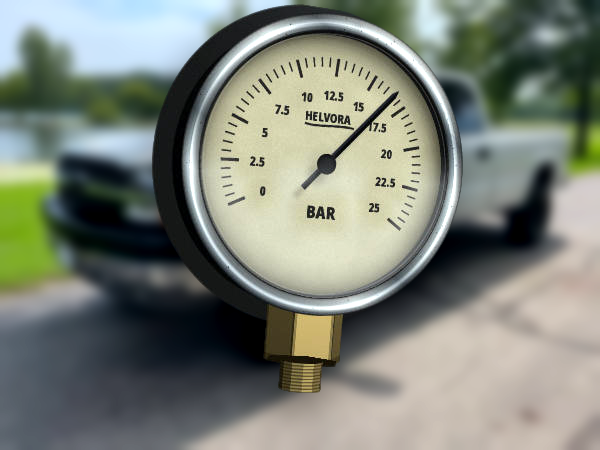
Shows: 16.5,bar
